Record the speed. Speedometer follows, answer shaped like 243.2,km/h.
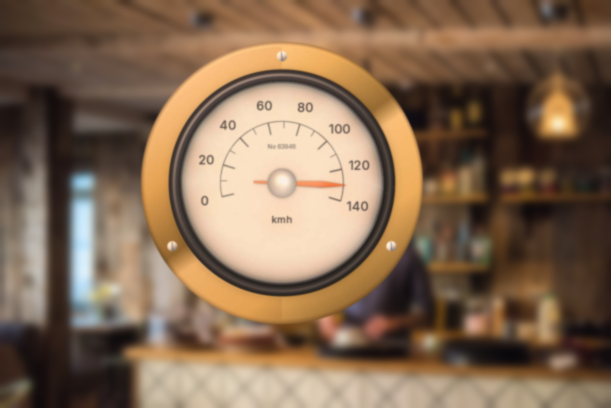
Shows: 130,km/h
